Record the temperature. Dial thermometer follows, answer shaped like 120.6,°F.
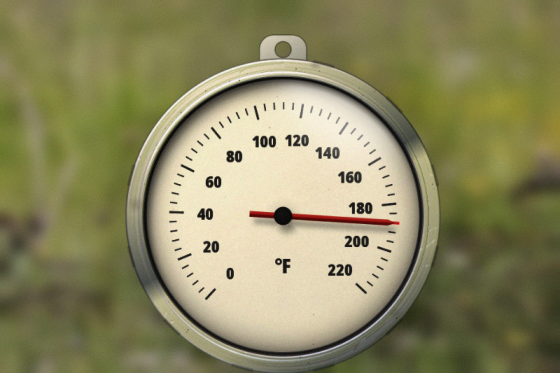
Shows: 188,°F
